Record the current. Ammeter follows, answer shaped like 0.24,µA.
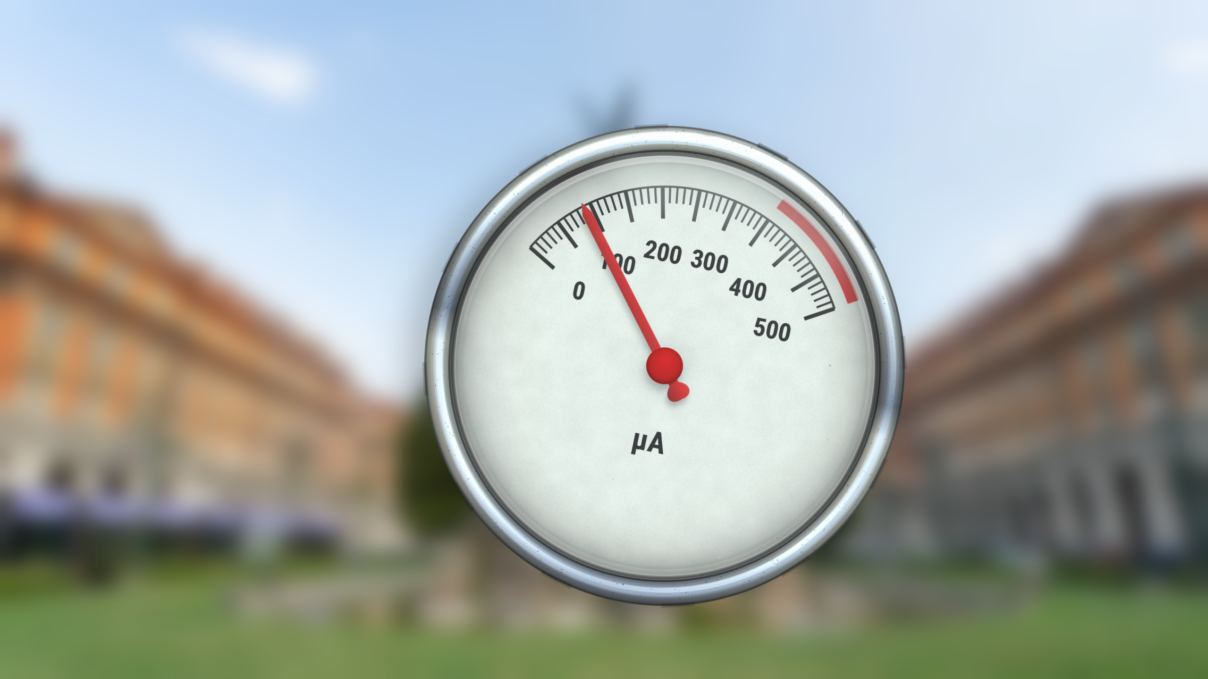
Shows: 90,µA
